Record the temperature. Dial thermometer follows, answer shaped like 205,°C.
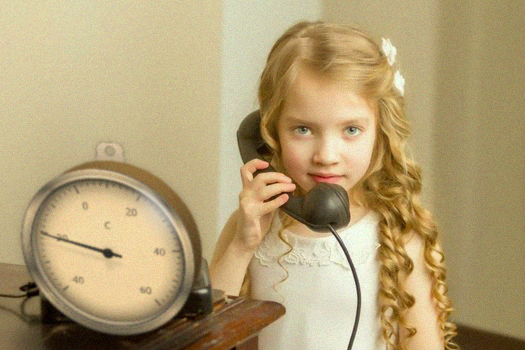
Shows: -20,°C
